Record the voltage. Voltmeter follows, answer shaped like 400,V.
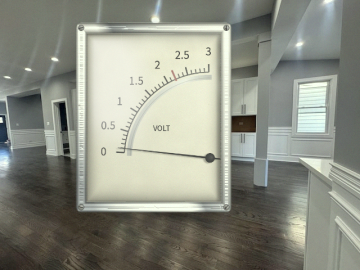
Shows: 0.1,V
